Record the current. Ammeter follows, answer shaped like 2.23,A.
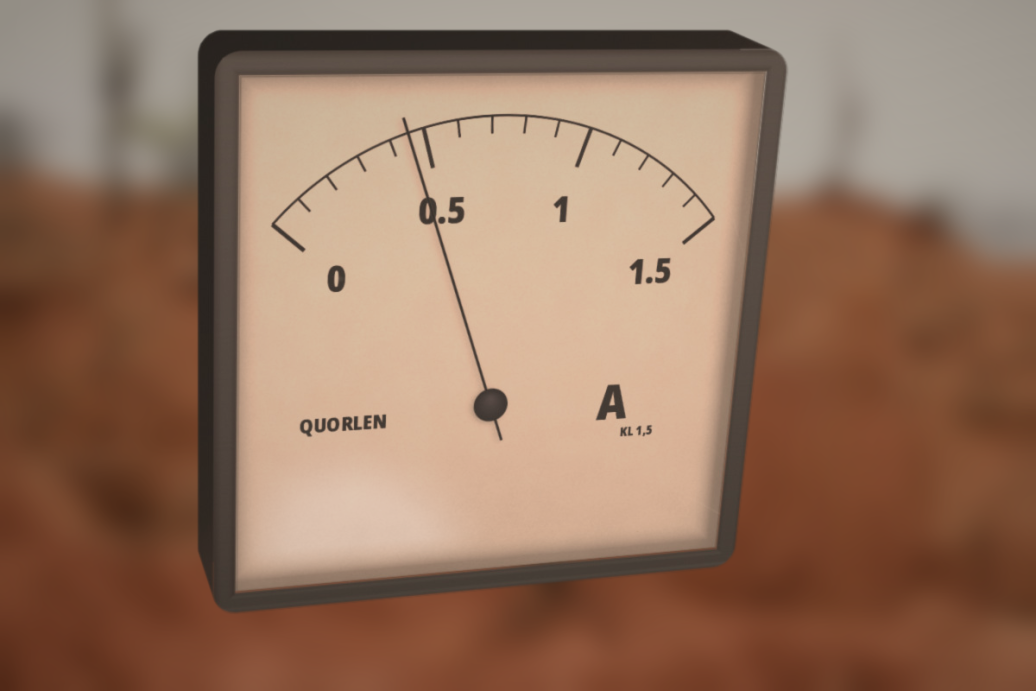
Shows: 0.45,A
